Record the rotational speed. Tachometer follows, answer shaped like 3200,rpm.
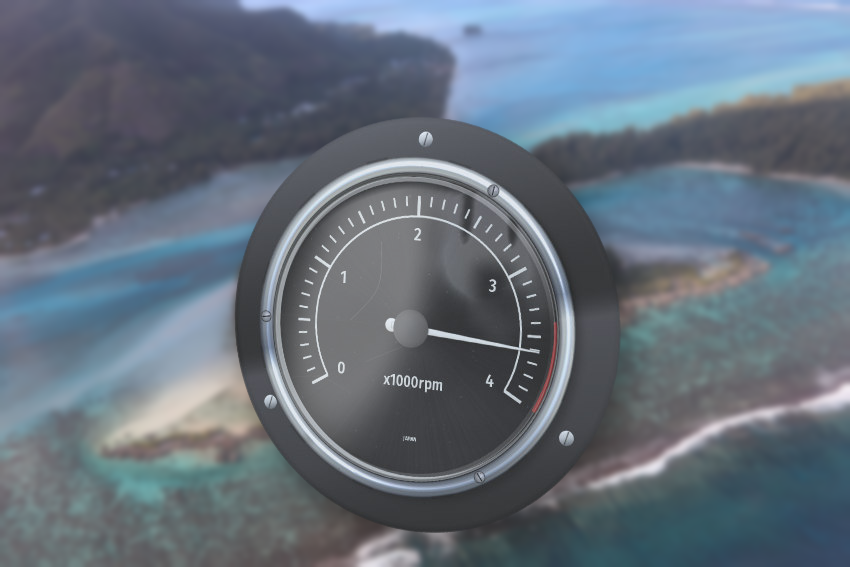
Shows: 3600,rpm
